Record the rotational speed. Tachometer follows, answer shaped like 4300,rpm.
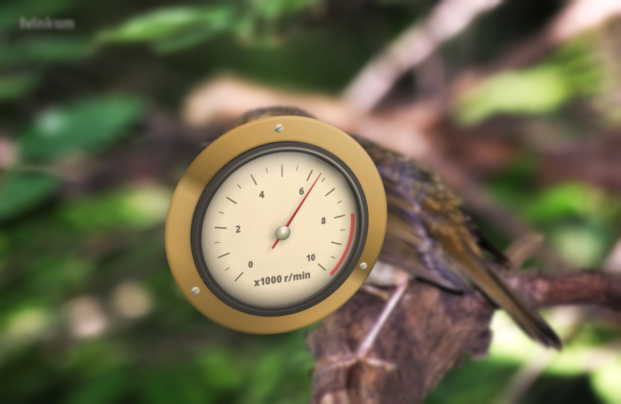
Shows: 6250,rpm
